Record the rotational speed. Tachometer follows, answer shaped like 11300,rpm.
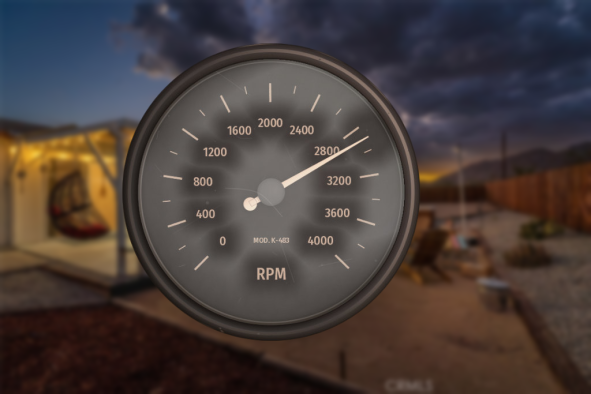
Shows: 2900,rpm
